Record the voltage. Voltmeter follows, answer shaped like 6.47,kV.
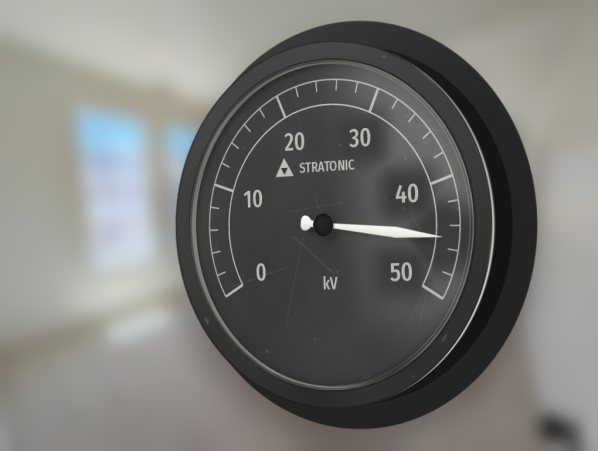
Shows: 45,kV
